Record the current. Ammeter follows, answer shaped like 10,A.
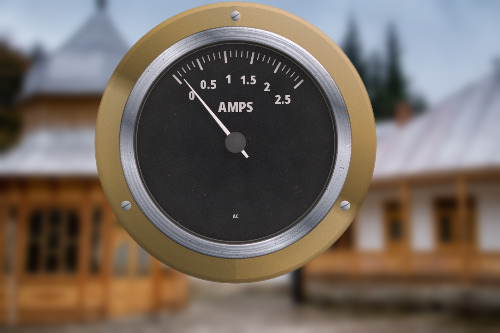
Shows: 0.1,A
